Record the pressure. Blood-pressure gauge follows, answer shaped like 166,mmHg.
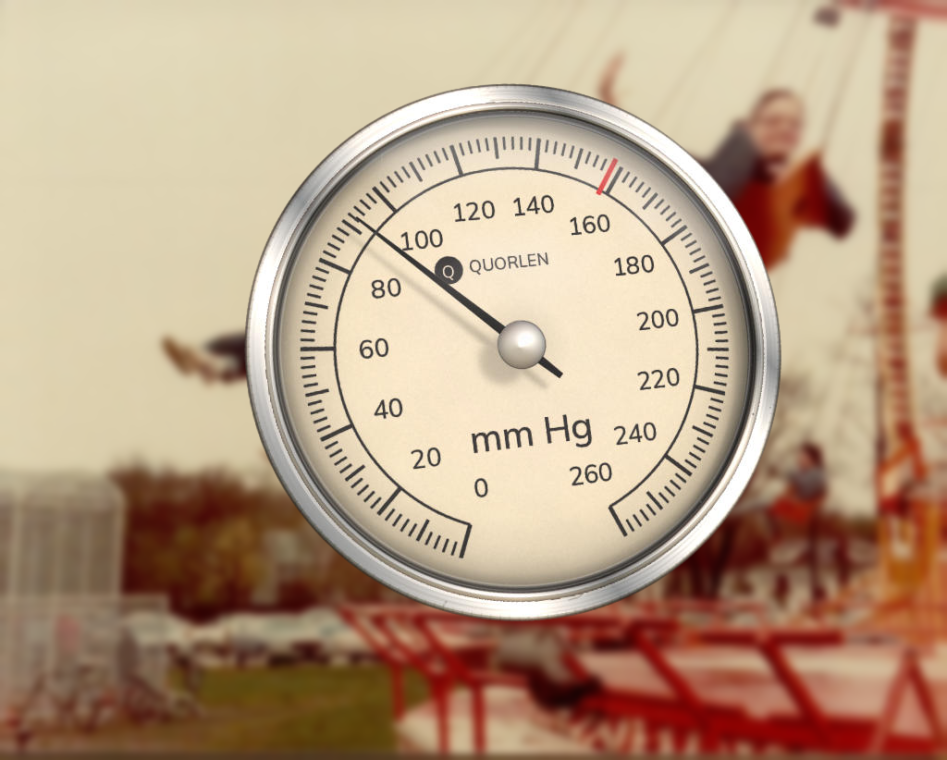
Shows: 92,mmHg
